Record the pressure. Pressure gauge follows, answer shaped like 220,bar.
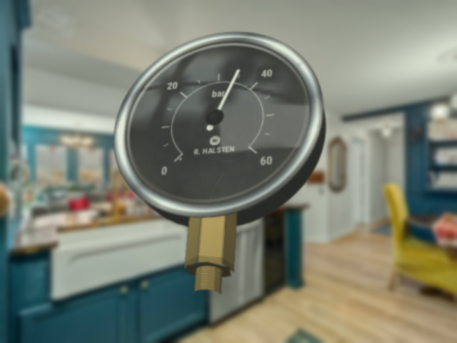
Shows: 35,bar
